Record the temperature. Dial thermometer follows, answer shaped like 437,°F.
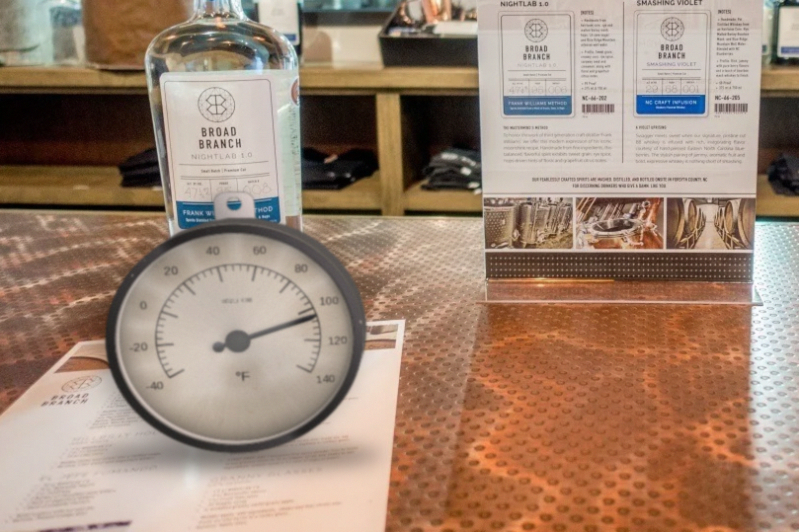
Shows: 104,°F
